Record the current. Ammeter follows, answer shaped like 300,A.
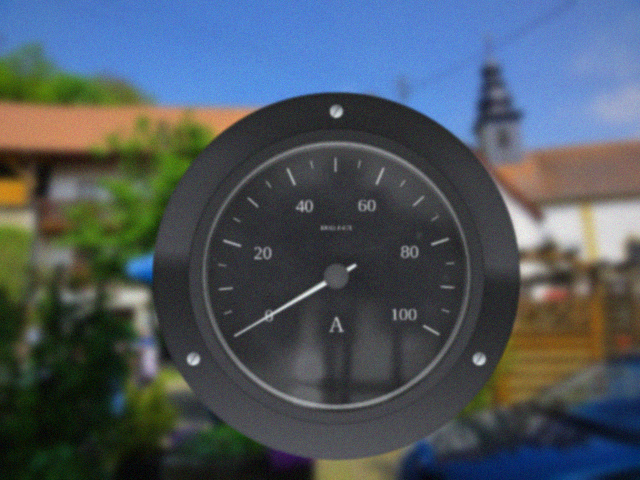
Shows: 0,A
